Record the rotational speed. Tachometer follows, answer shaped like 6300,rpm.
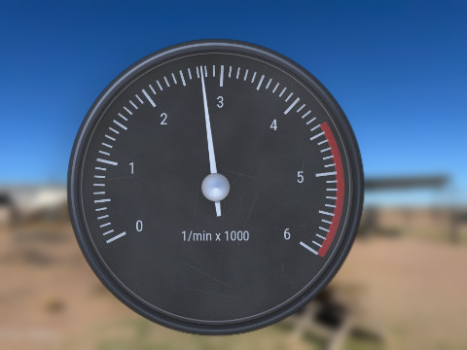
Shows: 2750,rpm
